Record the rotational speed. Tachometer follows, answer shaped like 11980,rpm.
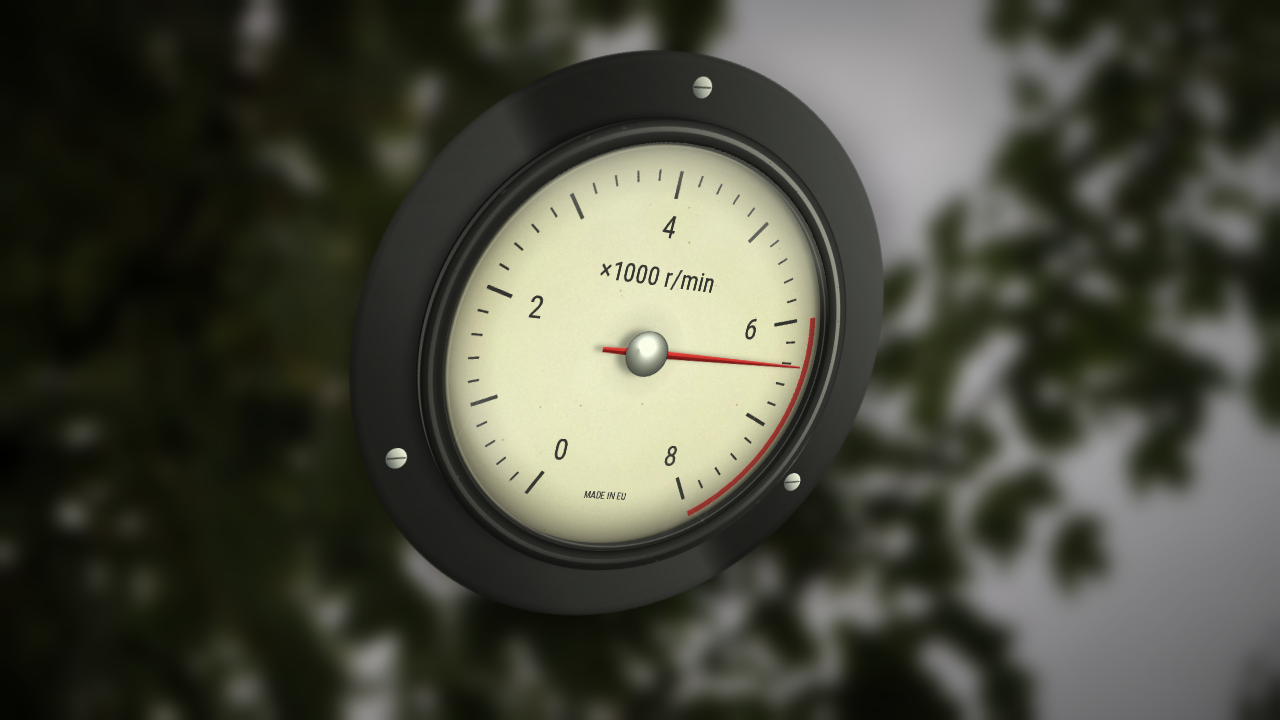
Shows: 6400,rpm
